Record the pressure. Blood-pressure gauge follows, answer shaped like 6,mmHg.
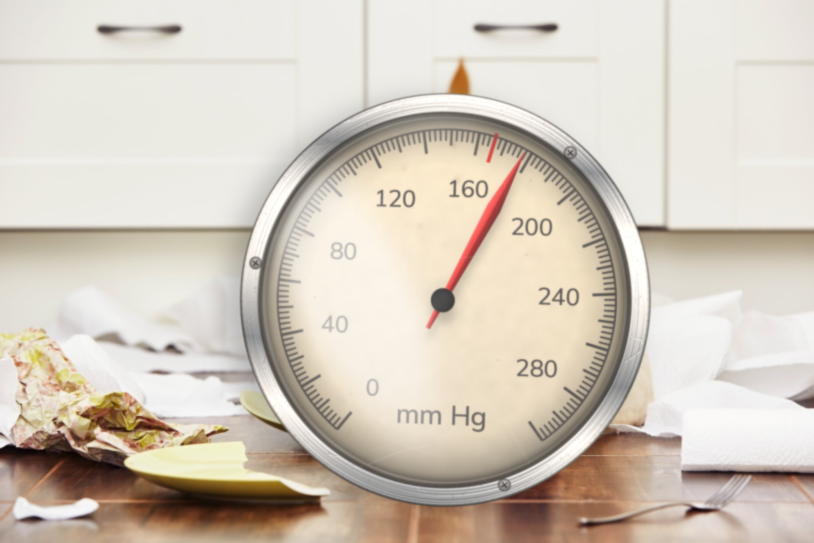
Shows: 178,mmHg
